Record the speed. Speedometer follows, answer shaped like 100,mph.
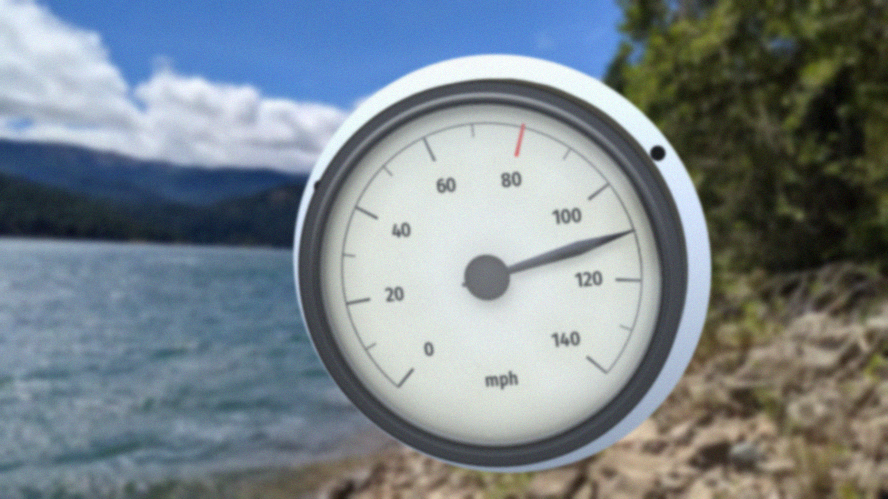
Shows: 110,mph
